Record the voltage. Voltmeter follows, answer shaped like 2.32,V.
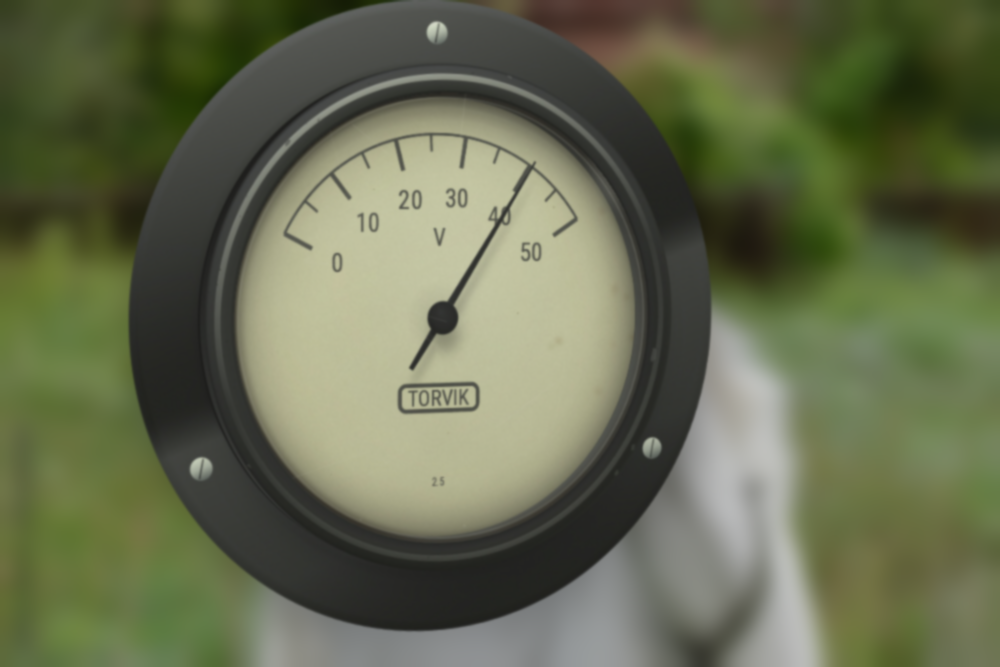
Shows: 40,V
